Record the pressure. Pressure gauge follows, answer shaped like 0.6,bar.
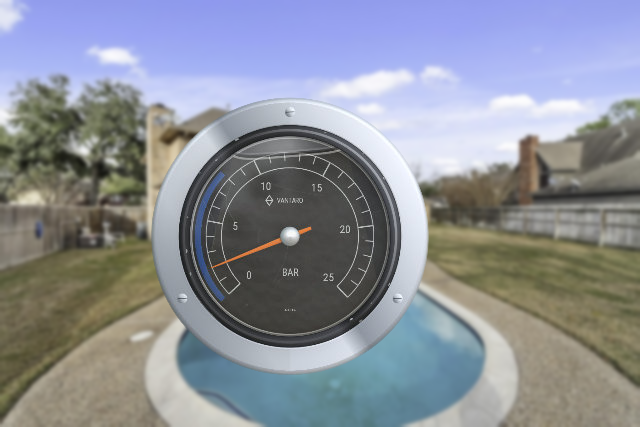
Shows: 2,bar
